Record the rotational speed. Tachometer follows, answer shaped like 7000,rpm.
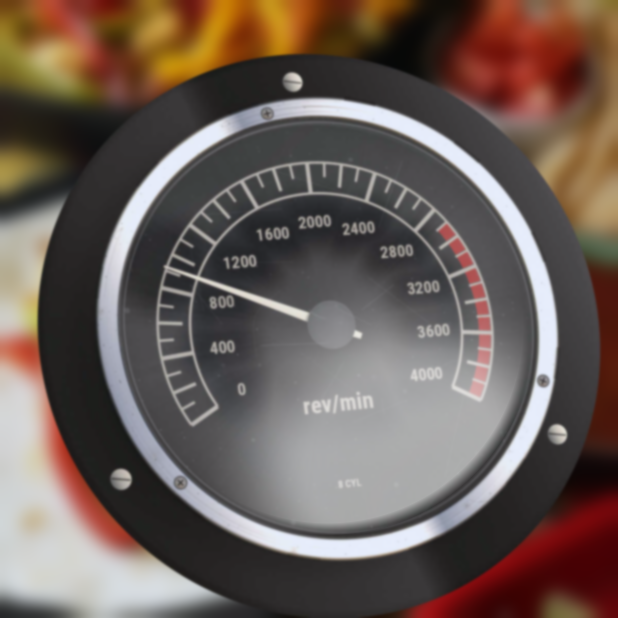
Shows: 900,rpm
